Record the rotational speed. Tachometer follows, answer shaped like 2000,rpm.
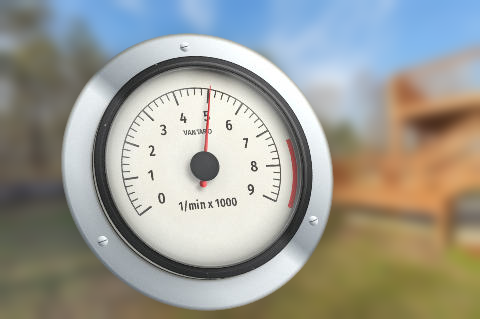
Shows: 5000,rpm
